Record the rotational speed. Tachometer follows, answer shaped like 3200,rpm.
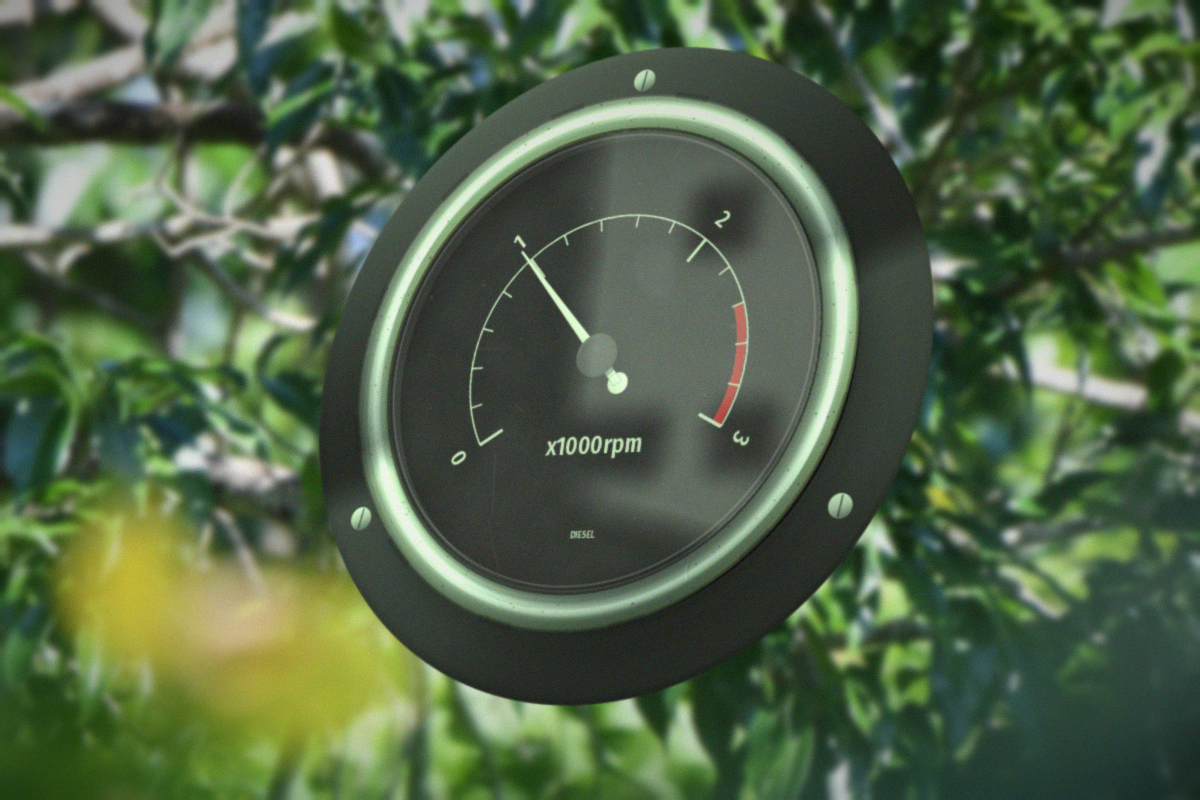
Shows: 1000,rpm
